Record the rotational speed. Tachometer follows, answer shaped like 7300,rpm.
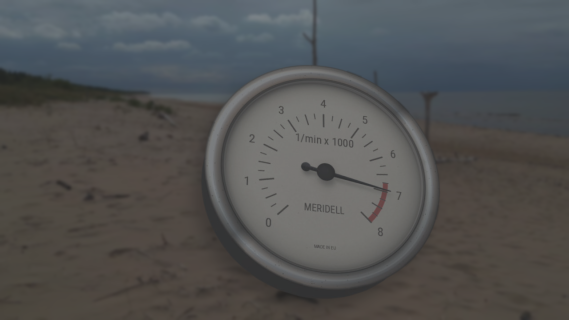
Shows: 7000,rpm
